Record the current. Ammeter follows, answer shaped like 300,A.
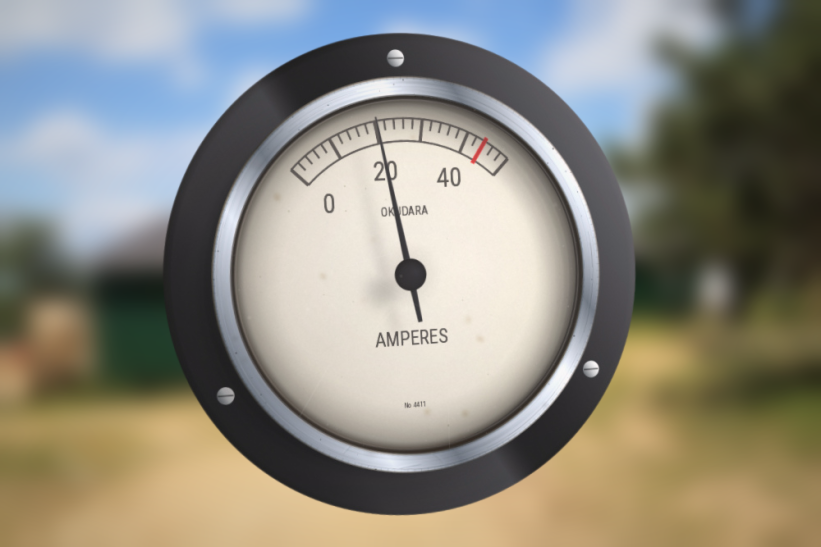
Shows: 20,A
